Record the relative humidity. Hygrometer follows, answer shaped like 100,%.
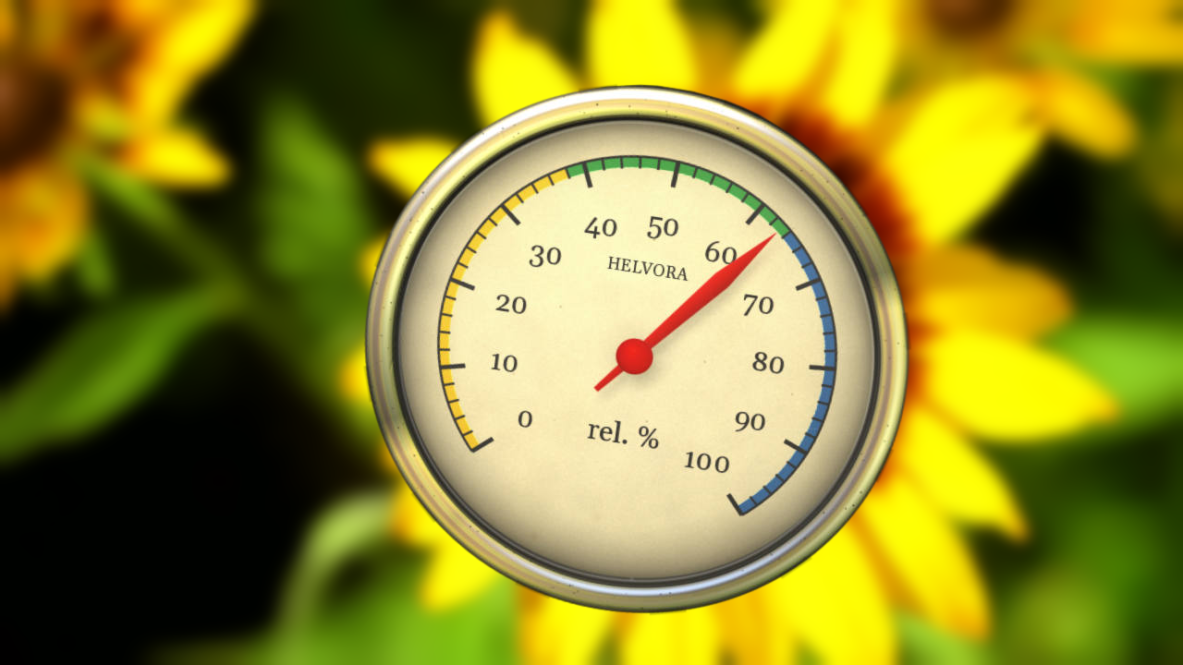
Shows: 63,%
